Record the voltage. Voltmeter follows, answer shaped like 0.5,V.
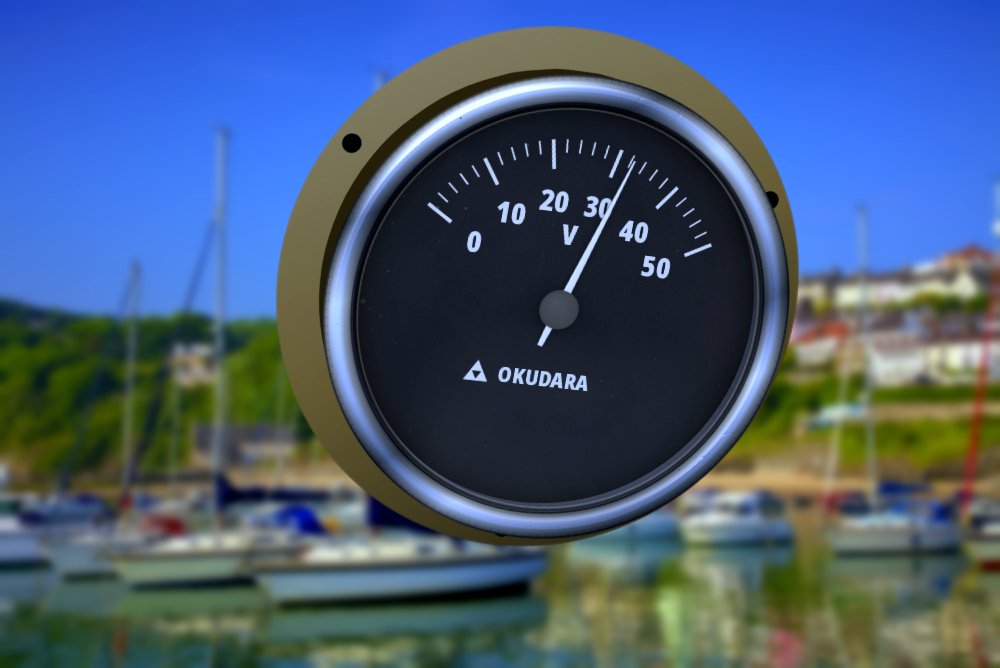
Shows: 32,V
